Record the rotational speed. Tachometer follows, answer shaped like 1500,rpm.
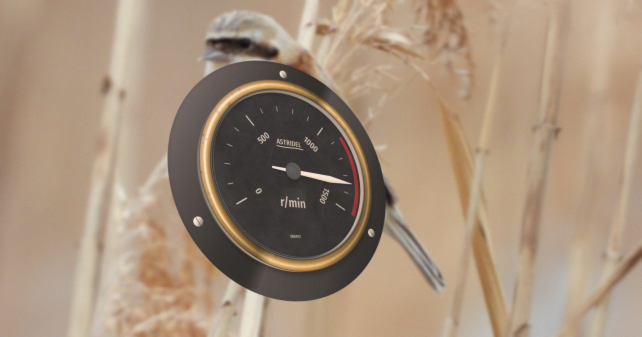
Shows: 1350,rpm
